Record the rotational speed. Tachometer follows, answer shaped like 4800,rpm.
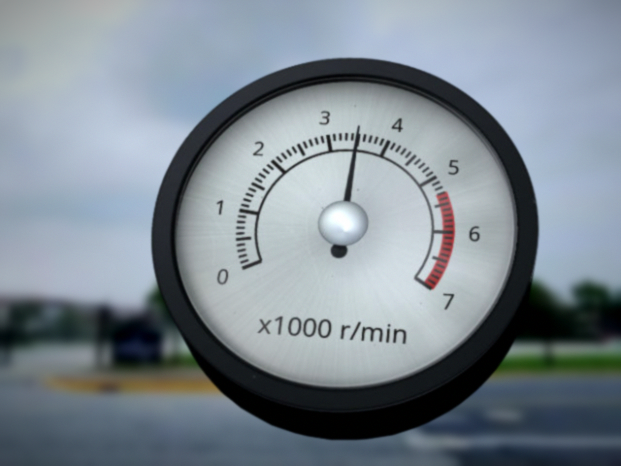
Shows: 3500,rpm
